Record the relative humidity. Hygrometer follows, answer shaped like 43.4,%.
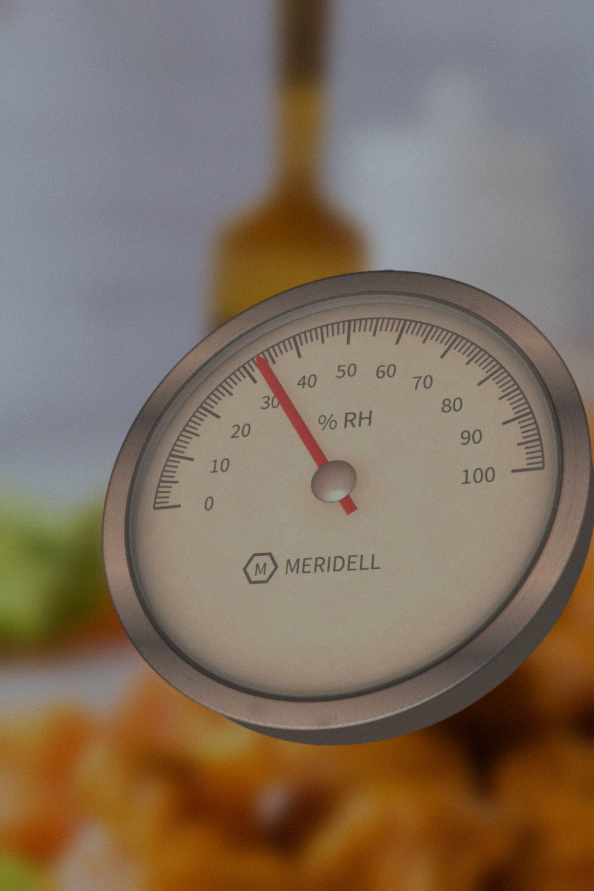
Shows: 33,%
